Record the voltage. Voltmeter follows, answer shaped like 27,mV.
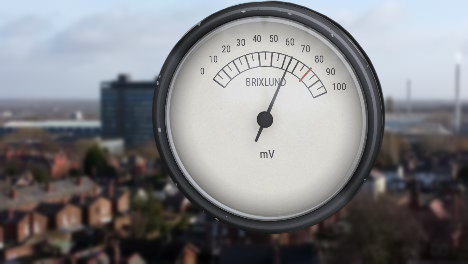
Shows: 65,mV
